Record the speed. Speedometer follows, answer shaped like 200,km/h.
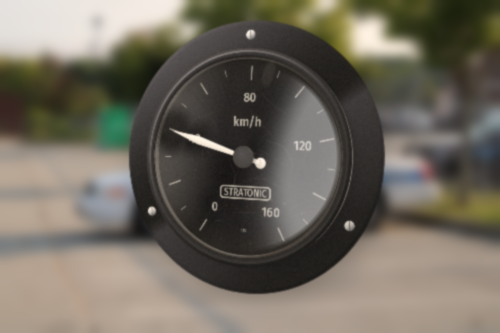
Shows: 40,km/h
